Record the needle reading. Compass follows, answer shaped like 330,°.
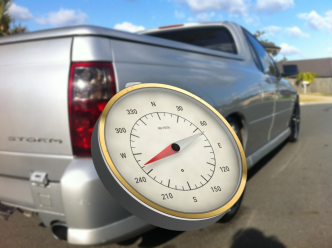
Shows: 250,°
